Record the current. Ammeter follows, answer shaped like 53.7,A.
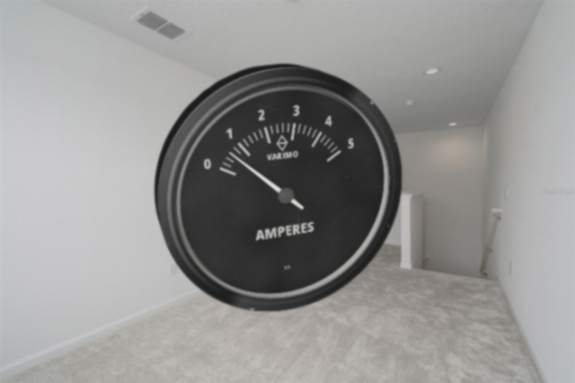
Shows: 0.6,A
